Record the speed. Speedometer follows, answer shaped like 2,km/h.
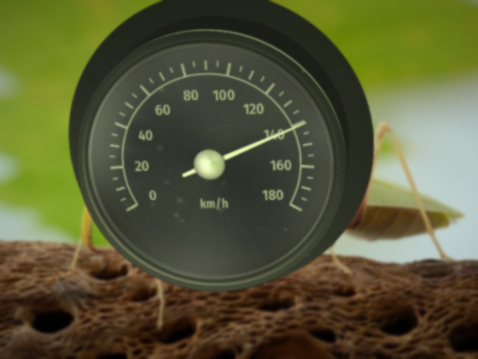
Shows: 140,km/h
